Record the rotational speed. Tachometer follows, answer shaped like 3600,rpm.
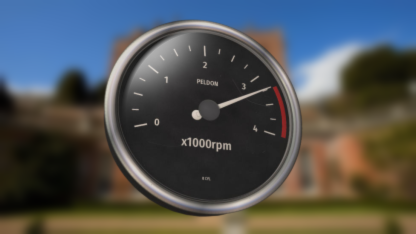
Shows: 3250,rpm
